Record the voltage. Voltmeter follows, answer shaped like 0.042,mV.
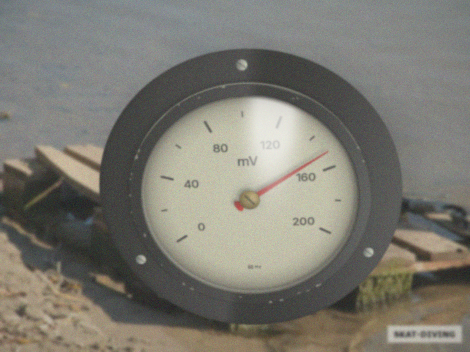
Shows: 150,mV
